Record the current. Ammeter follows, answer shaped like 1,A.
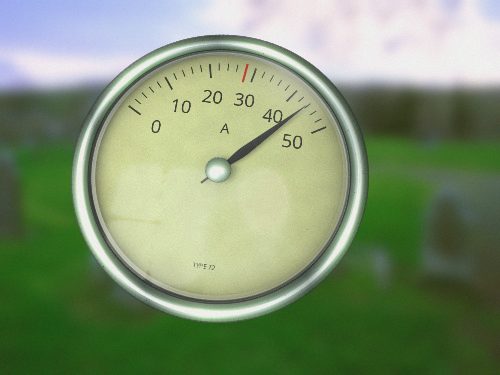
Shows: 44,A
